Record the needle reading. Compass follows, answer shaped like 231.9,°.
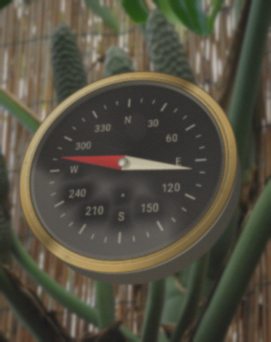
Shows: 280,°
